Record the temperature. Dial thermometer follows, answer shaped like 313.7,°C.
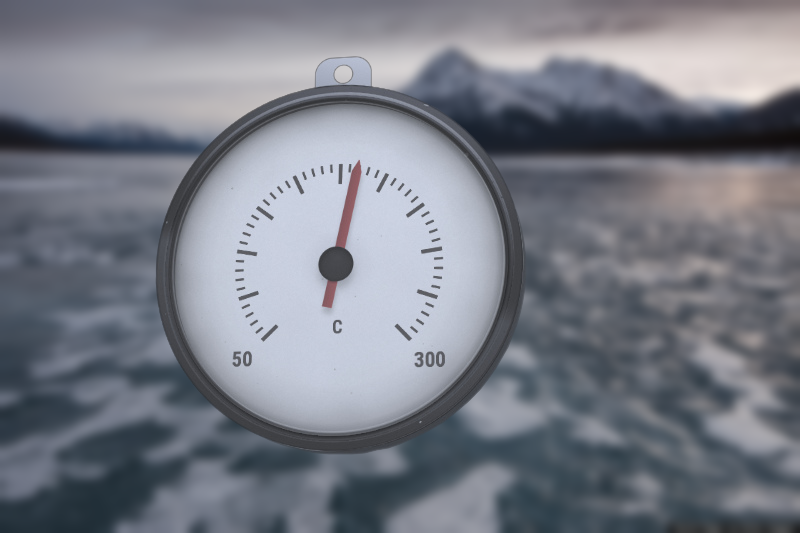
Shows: 185,°C
